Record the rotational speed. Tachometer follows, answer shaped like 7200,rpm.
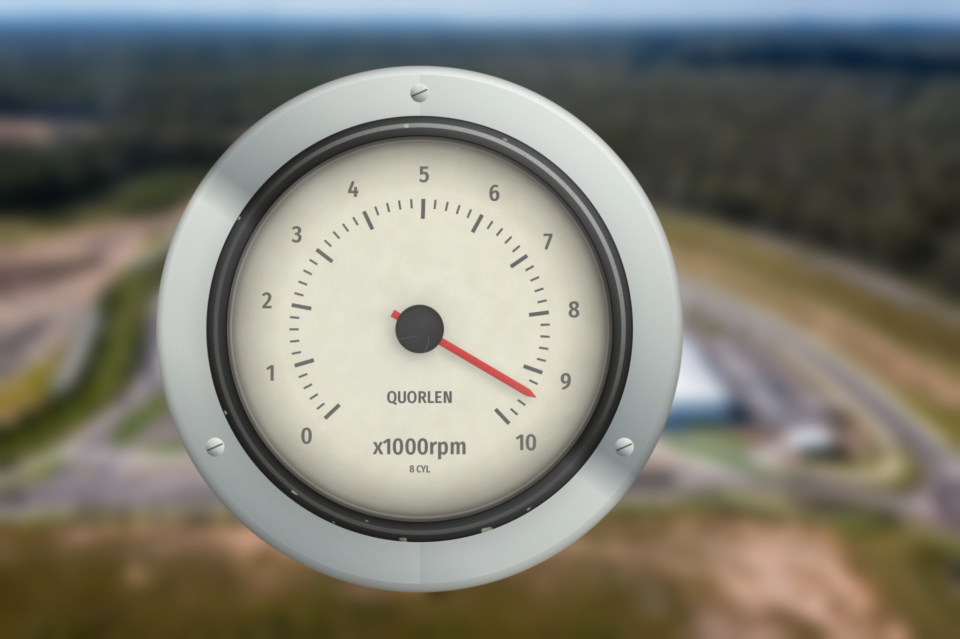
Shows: 9400,rpm
